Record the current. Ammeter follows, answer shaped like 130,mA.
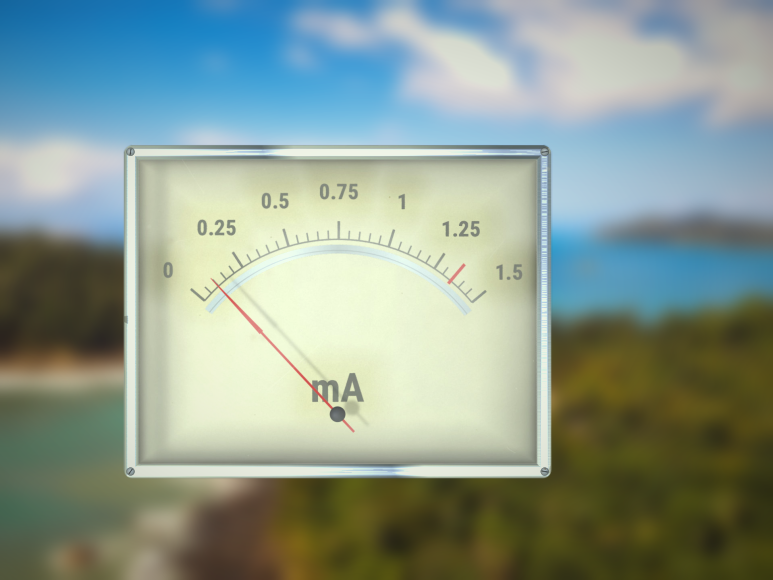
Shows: 0.1,mA
